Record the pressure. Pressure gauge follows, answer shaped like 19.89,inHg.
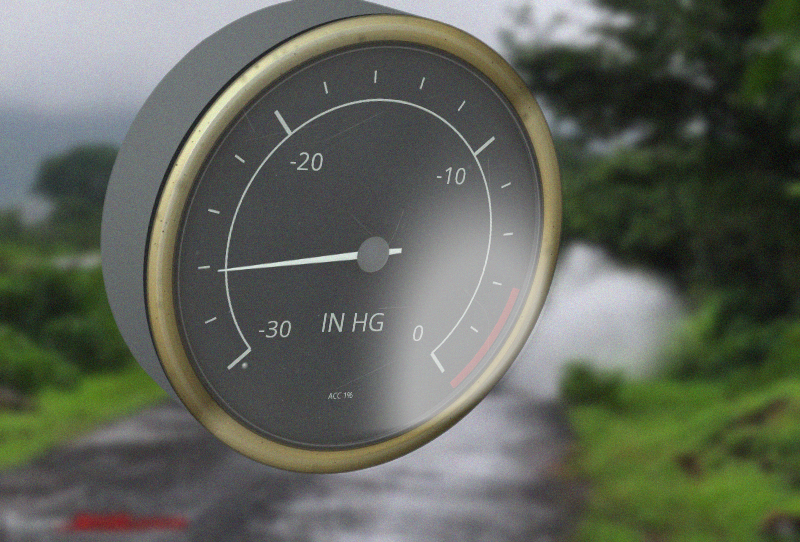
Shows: -26,inHg
